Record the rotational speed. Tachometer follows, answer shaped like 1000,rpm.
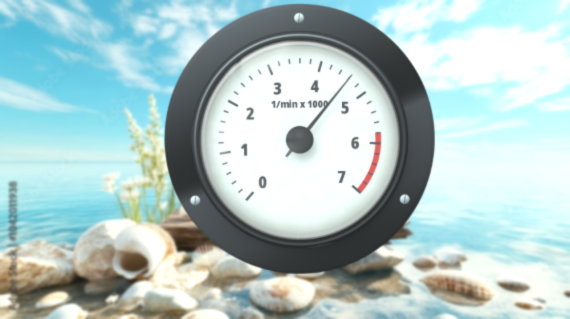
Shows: 4600,rpm
